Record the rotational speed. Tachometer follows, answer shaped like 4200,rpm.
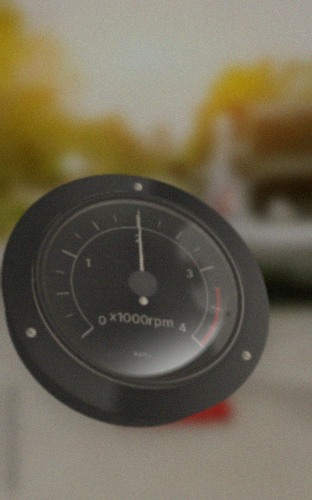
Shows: 2000,rpm
